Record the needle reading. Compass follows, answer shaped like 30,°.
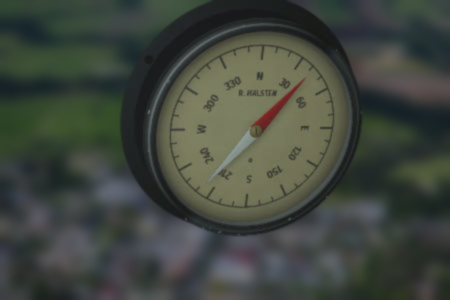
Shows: 40,°
